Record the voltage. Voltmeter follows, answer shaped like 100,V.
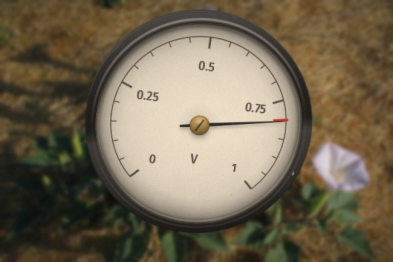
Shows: 0.8,V
